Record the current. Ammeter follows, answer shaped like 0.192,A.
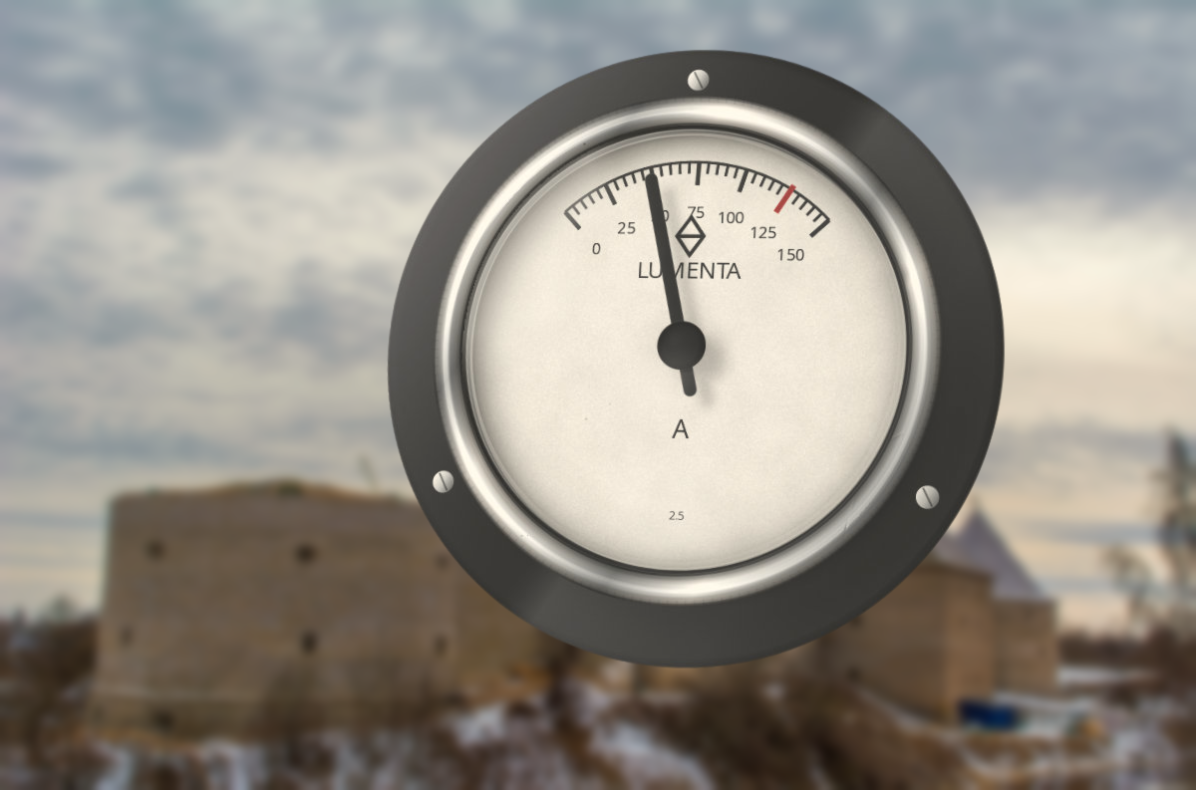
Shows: 50,A
